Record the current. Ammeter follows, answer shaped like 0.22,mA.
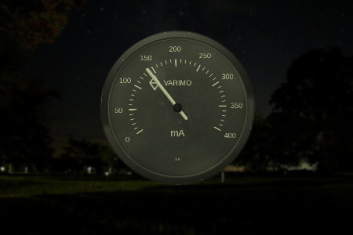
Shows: 140,mA
